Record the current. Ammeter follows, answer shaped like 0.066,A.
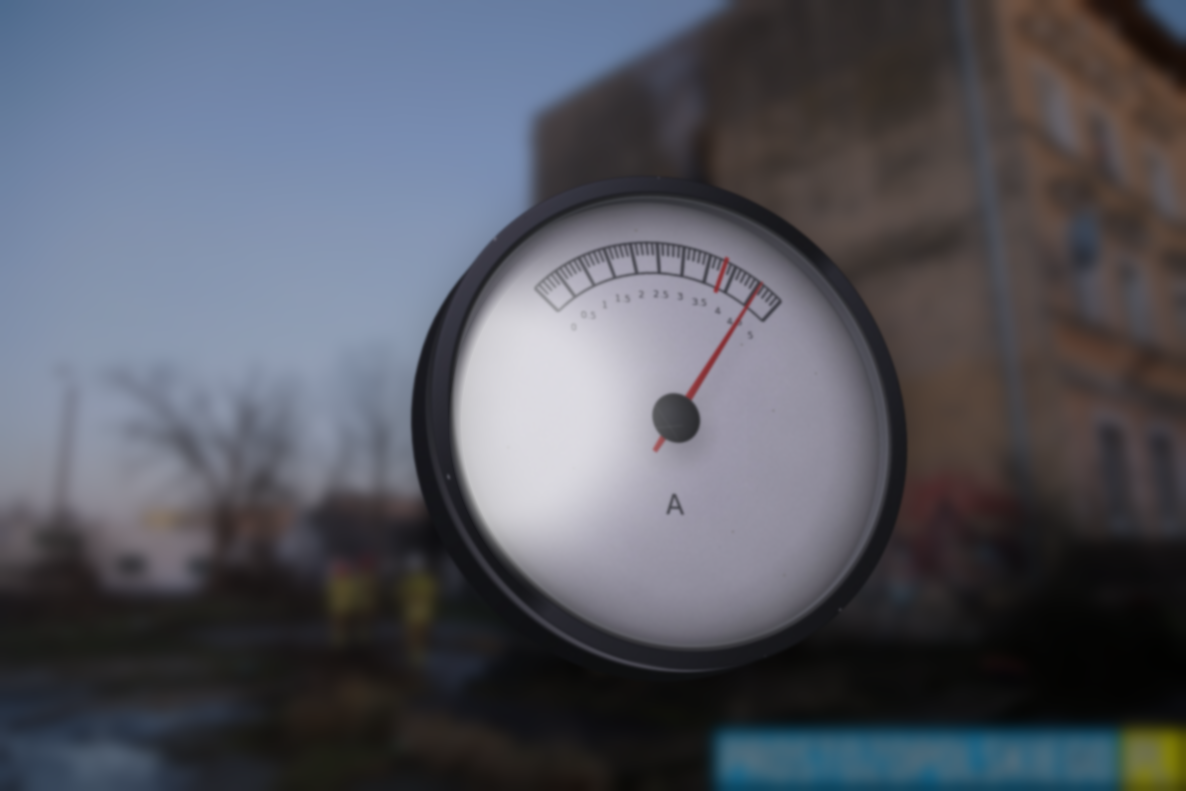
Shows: 4.5,A
